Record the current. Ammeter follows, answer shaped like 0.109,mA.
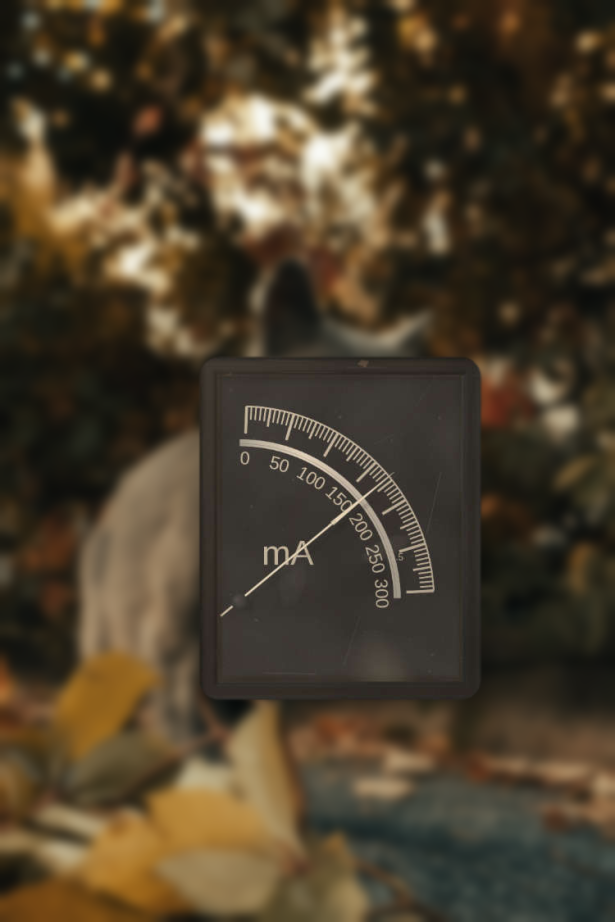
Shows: 170,mA
